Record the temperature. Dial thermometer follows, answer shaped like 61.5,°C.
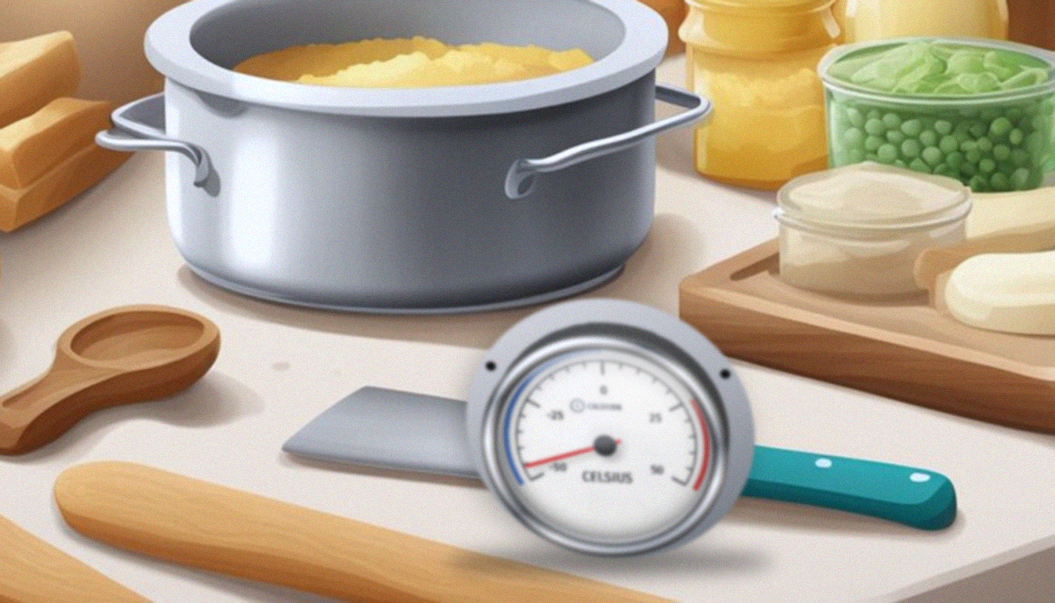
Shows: -45,°C
